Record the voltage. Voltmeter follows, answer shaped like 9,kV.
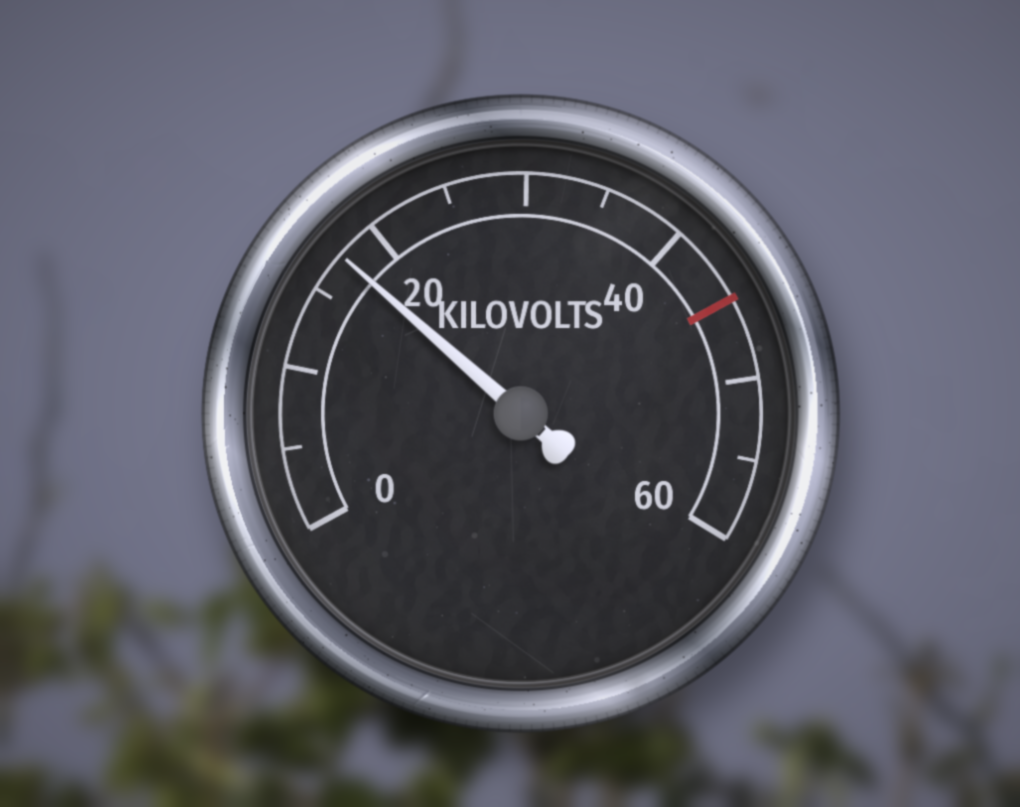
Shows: 17.5,kV
